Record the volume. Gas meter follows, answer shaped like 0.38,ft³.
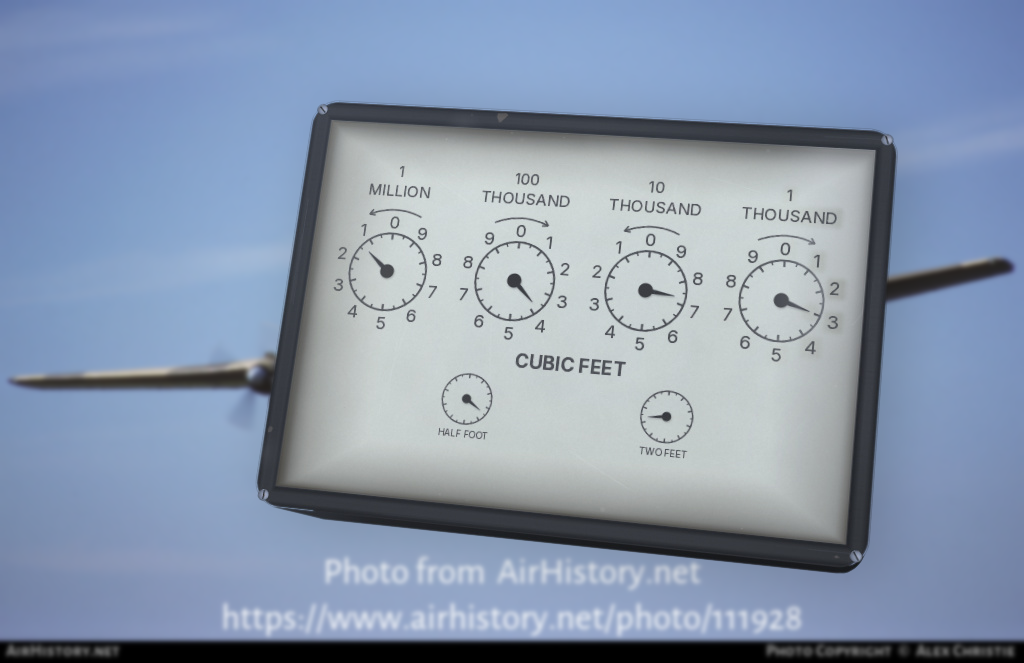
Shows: 137300,ft³
